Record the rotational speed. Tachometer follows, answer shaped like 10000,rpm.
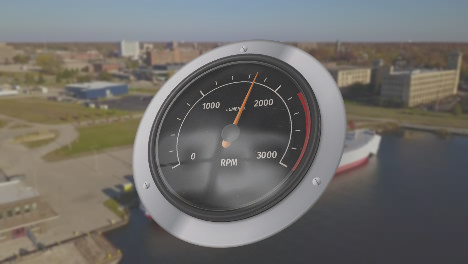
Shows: 1700,rpm
